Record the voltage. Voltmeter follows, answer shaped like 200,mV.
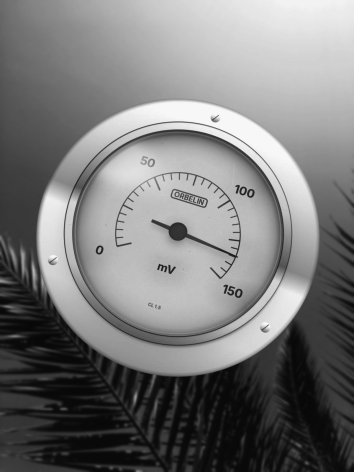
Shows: 135,mV
